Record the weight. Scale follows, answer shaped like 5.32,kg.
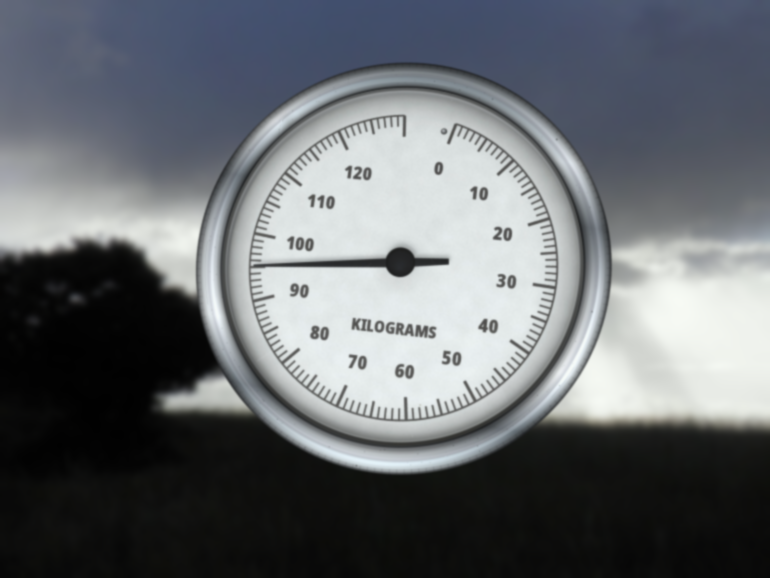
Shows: 95,kg
